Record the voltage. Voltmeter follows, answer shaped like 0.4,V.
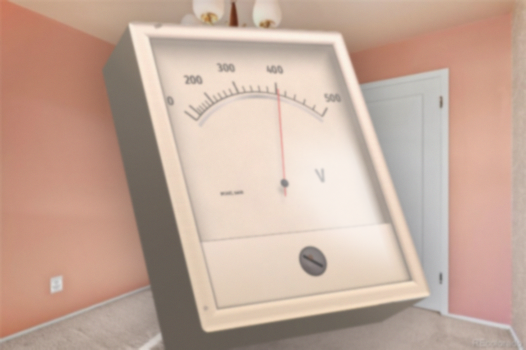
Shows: 400,V
